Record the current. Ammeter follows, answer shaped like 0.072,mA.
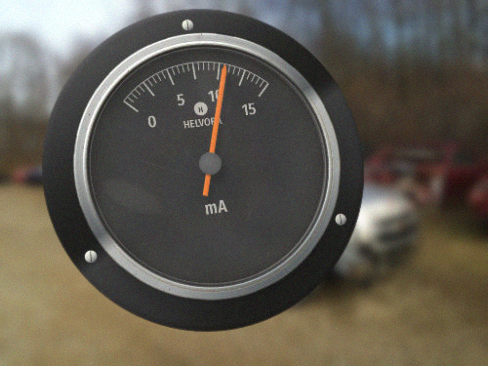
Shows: 10.5,mA
